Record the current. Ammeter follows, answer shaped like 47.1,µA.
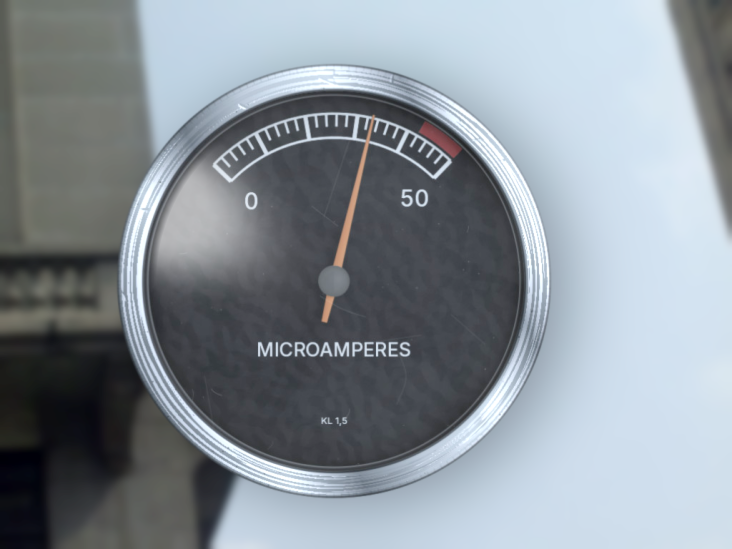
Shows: 33,µA
